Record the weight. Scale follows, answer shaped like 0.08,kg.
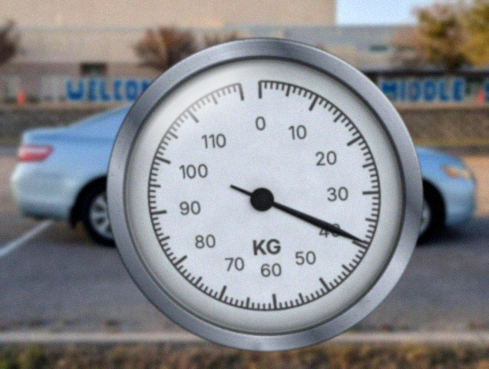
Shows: 39,kg
